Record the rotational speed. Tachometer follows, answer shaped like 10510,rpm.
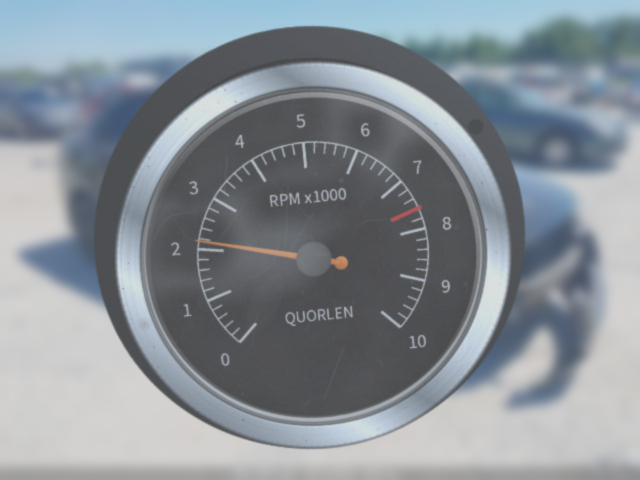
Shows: 2200,rpm
